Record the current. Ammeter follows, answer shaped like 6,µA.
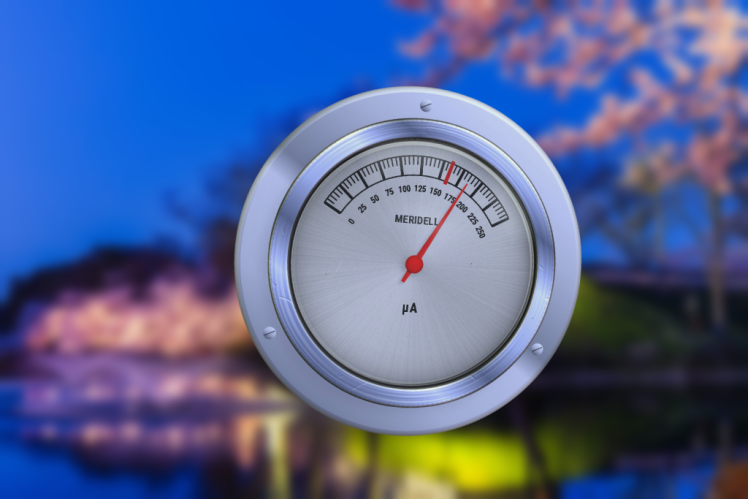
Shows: 185,µA
